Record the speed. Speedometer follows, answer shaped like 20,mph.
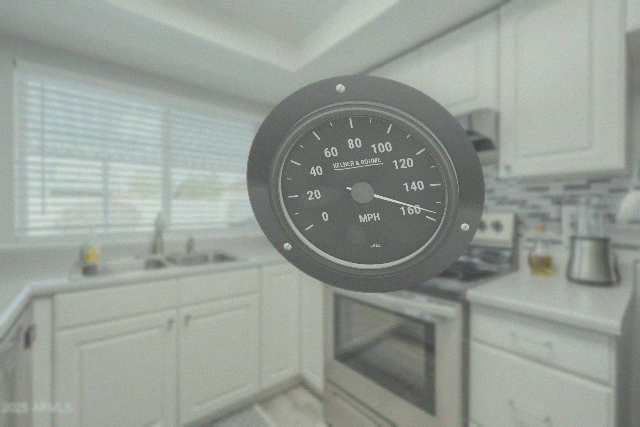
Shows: 155,mph
